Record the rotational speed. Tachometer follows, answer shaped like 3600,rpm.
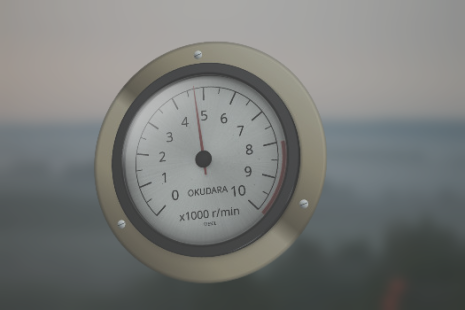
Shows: 4750,rpm
